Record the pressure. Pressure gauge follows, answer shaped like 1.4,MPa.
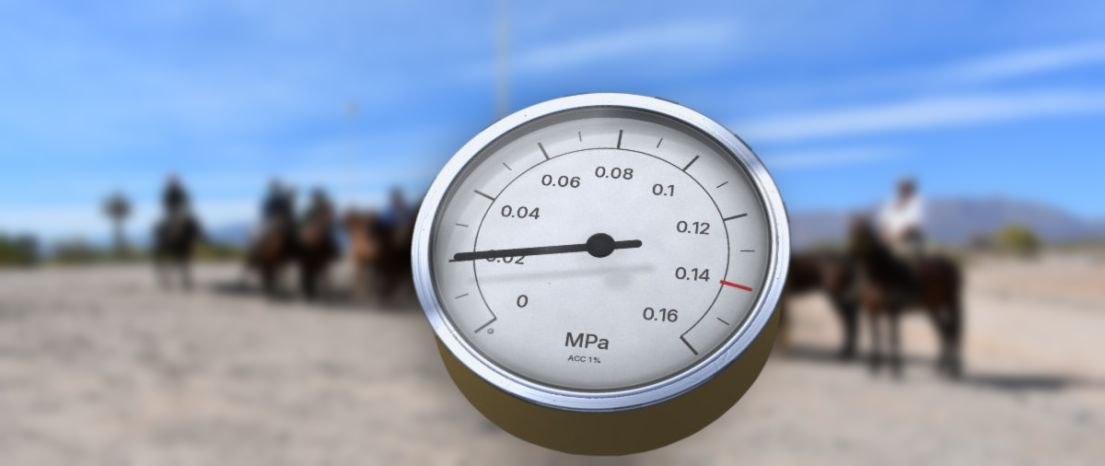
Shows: 0.02,MPa
